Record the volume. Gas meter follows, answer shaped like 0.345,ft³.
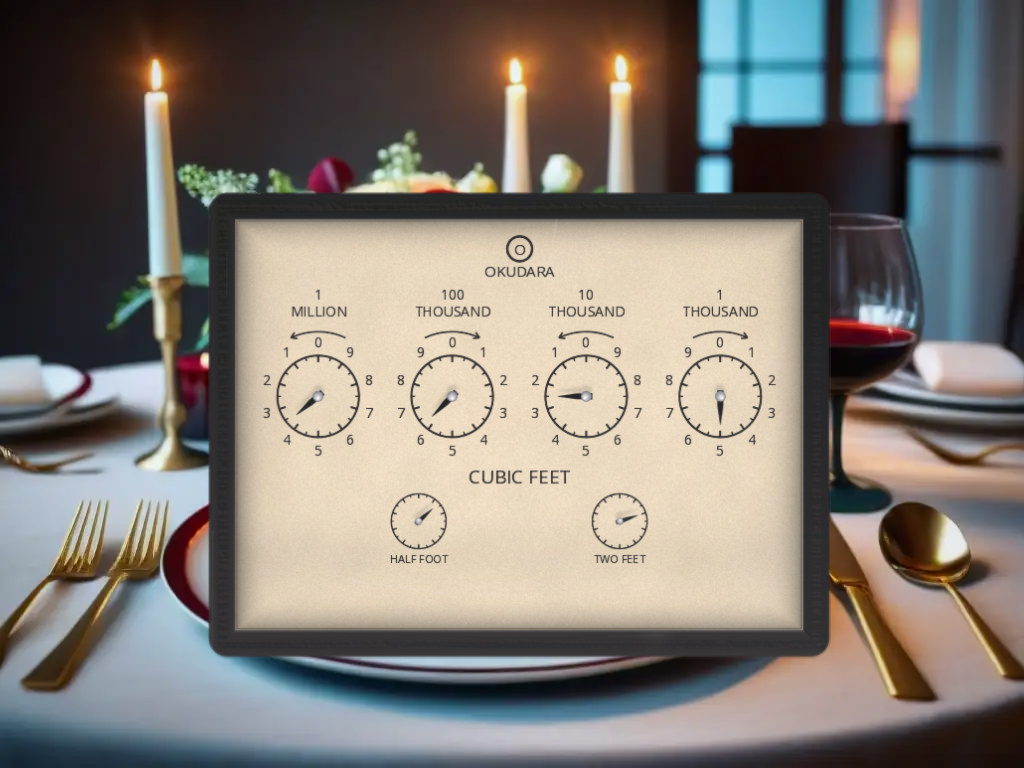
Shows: 362500,ft³
